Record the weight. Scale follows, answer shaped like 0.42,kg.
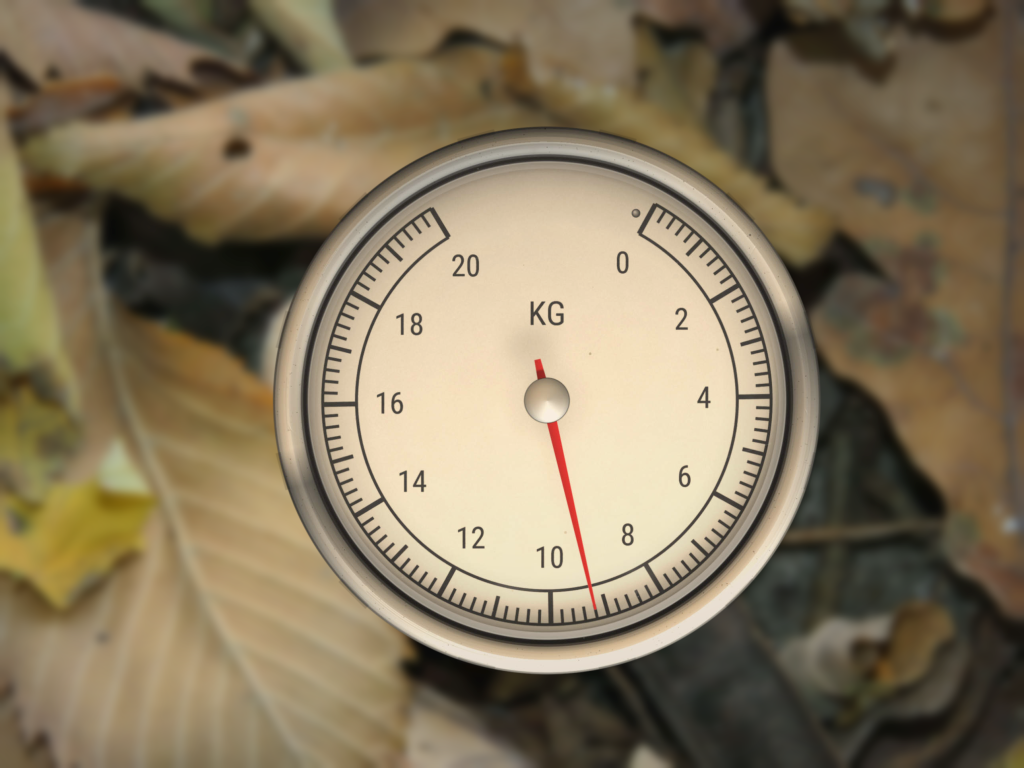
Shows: 9.2,kg
